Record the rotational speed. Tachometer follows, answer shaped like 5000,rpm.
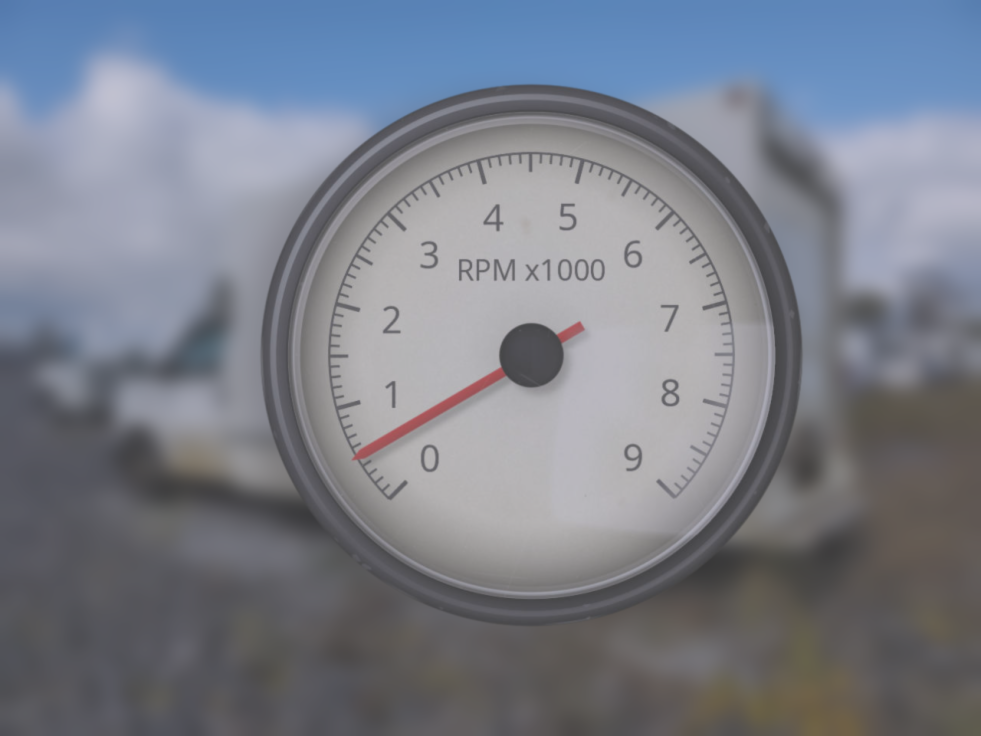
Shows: 500,rpm
